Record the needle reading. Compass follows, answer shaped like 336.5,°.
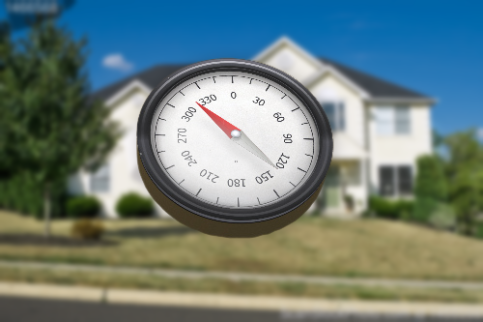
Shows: 315,°
